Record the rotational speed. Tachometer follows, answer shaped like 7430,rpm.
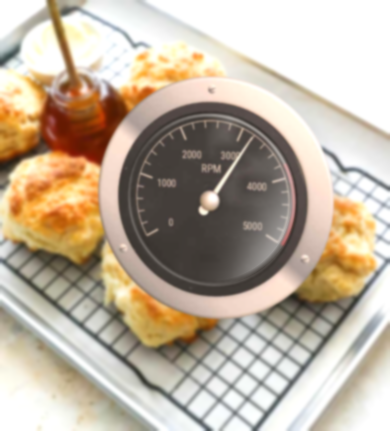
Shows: 3200,rpm
